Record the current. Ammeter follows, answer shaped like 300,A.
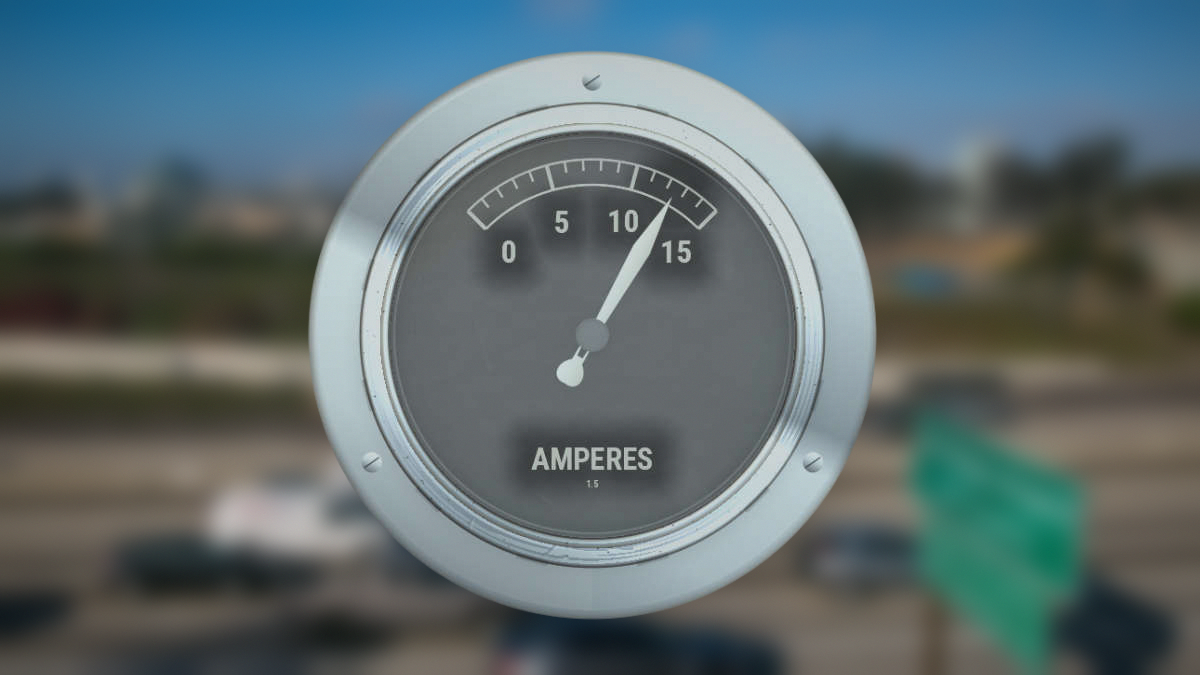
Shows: 12.5,A
